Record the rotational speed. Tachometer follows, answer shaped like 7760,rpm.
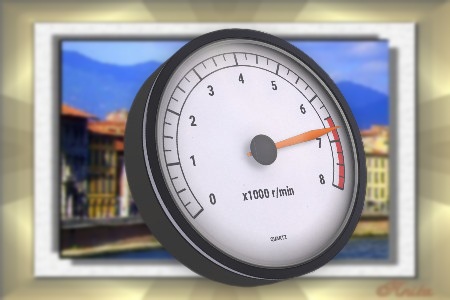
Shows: 6750,rpm
